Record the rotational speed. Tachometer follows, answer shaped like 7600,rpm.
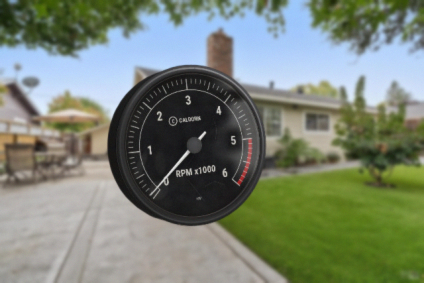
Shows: 100,rpm
